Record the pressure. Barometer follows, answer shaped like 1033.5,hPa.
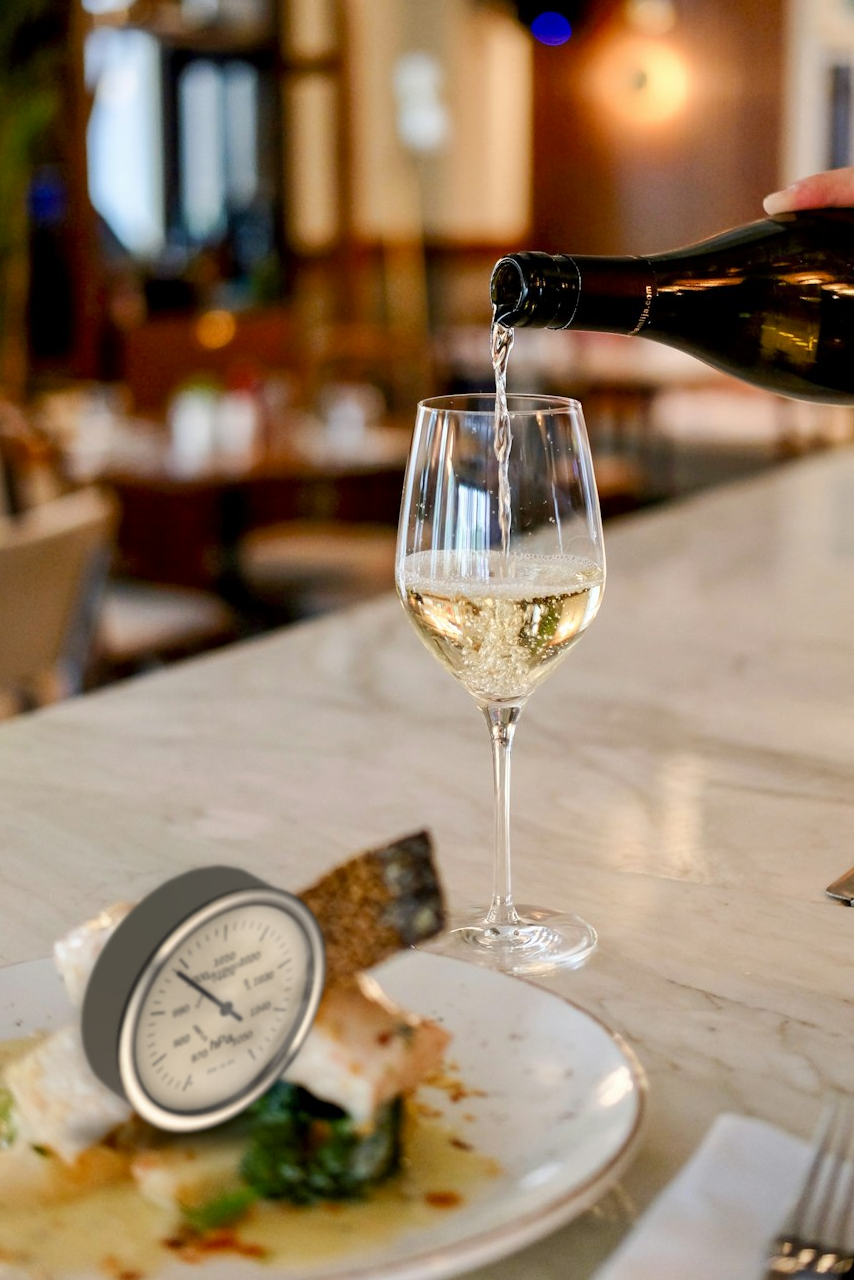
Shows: 998,hPa
